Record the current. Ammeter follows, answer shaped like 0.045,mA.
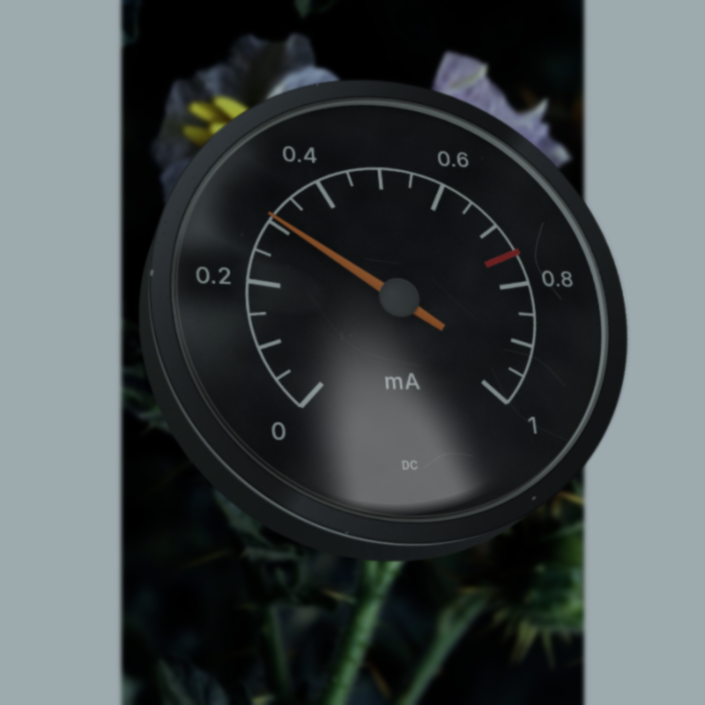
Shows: 0.3,mA
